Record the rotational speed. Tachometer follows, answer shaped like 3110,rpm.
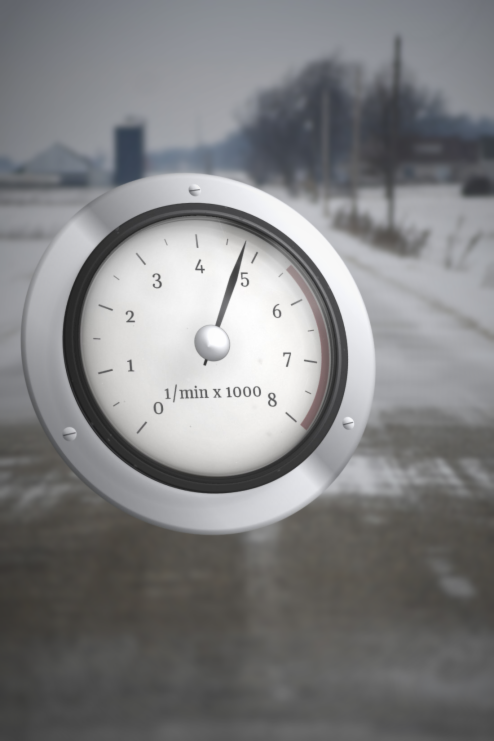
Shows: 4750,rpm
